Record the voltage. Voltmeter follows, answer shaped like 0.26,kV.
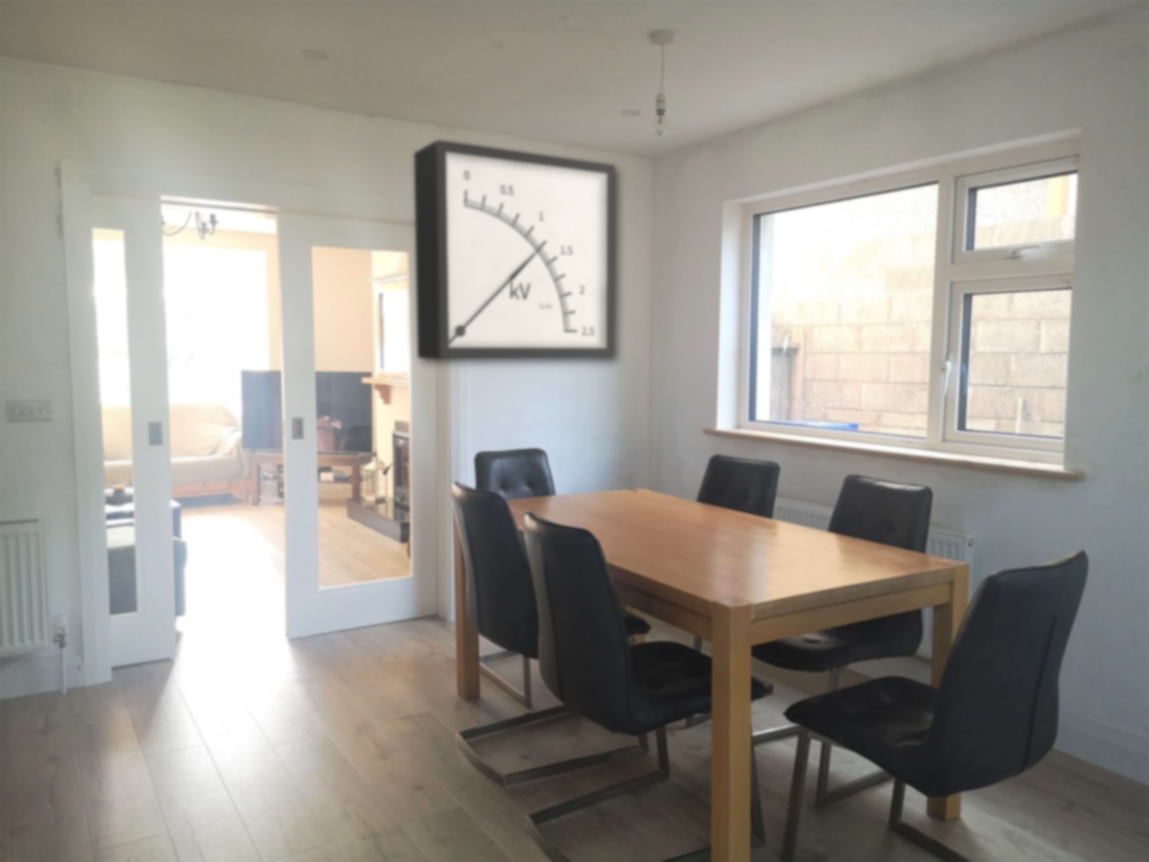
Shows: 1.25,kV
